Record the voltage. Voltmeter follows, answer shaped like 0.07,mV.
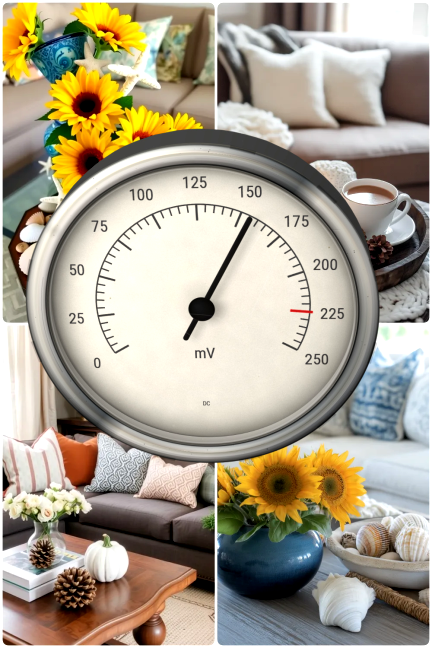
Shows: 155,mV
